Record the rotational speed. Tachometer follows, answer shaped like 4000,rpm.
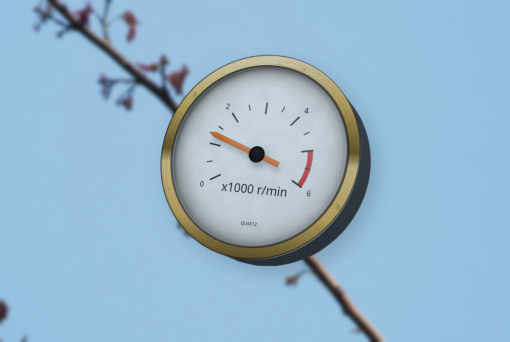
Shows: 1250,rpm
